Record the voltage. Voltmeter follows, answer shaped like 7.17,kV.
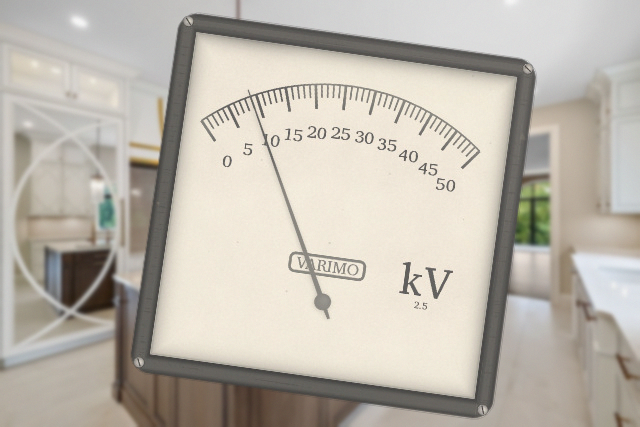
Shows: 9,kV
